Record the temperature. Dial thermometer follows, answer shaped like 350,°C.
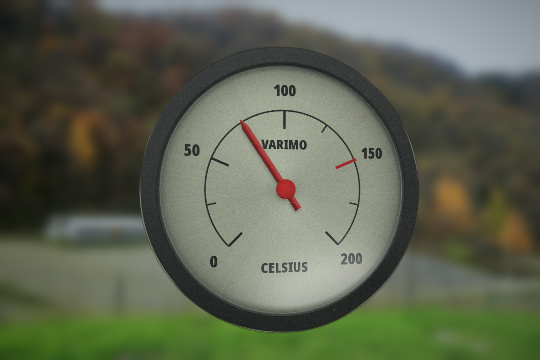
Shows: 75,°C
